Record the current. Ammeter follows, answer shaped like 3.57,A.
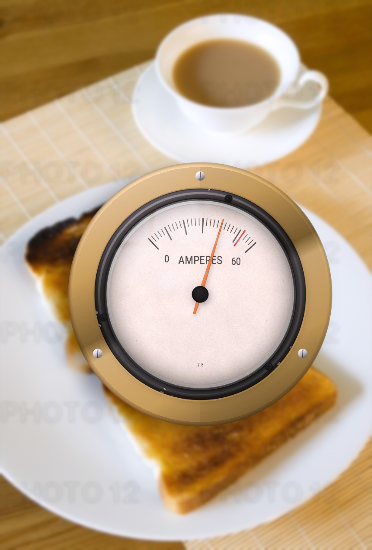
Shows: 40,A
